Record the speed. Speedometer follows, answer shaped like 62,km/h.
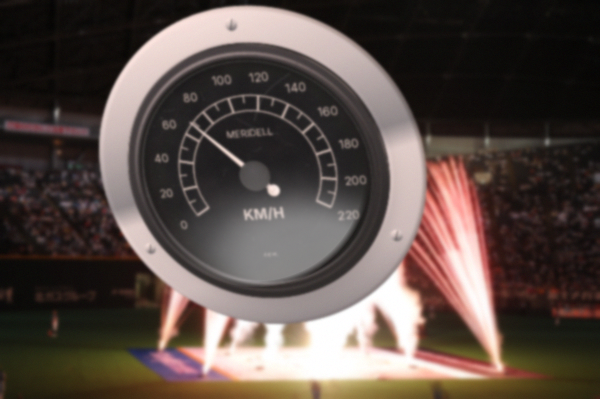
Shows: 70,km/h
